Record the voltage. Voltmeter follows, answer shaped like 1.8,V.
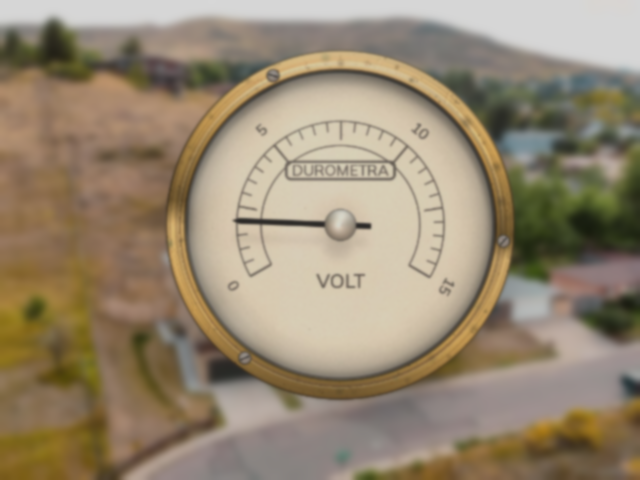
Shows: 2,V
